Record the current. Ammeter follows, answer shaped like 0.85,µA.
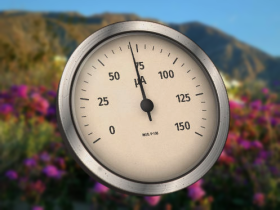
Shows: 70,µA
